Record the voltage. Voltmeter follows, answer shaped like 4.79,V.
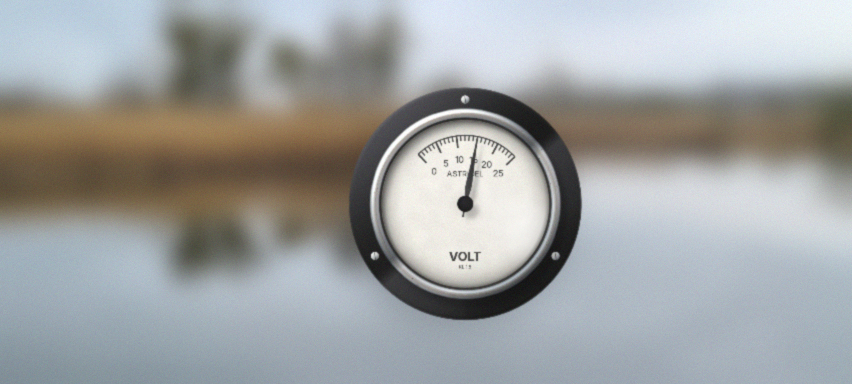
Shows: 15,V
